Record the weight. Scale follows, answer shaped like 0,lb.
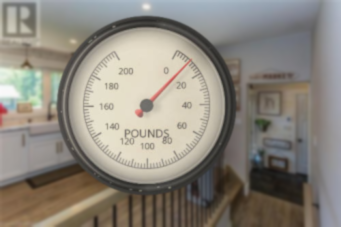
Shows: 10,lb
